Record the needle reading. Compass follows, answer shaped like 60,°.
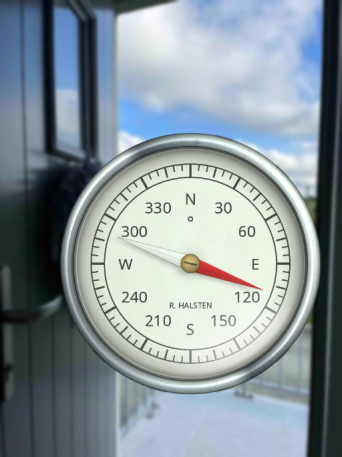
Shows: 110,°
